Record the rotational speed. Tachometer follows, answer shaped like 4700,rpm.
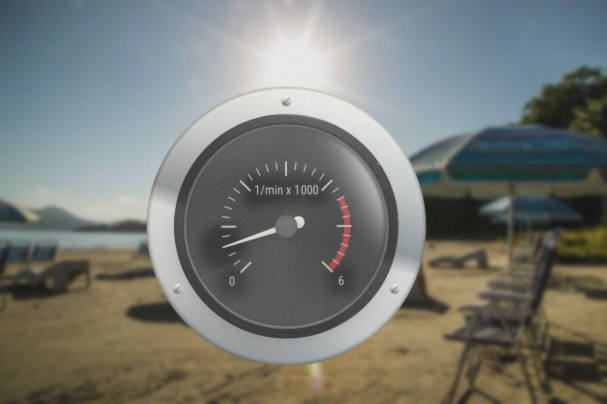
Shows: 600,rpm
